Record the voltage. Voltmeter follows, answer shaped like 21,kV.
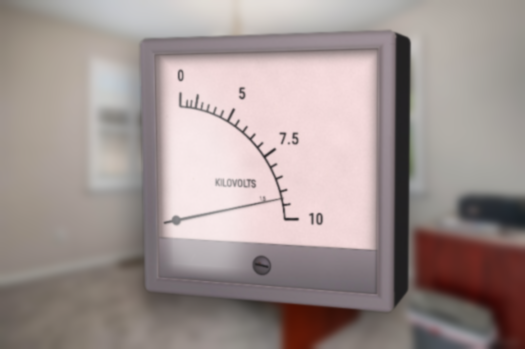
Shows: 9.25,kV
